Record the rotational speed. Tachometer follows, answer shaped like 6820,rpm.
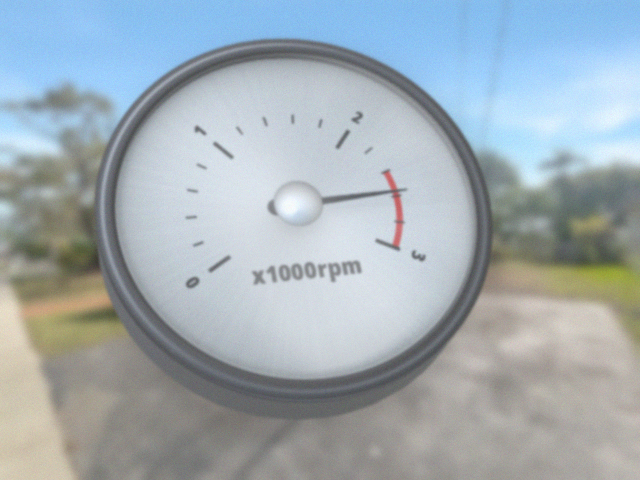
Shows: 2600,rpm
